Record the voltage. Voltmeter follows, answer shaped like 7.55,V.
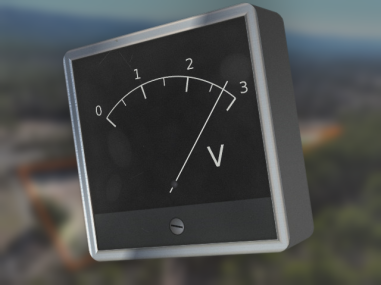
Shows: 2.75,V
